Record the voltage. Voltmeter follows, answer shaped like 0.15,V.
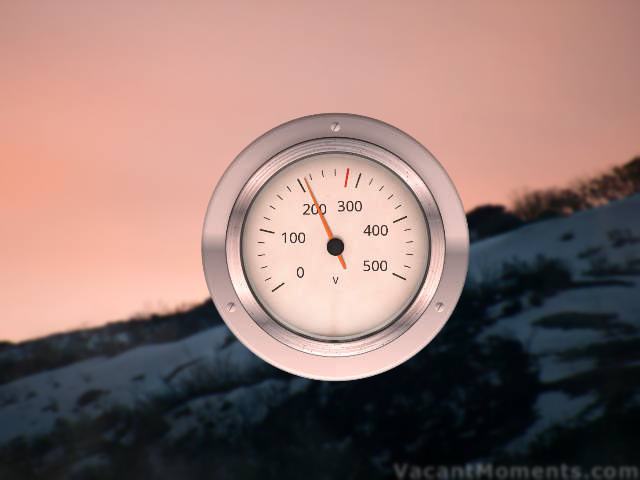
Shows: 210,V
